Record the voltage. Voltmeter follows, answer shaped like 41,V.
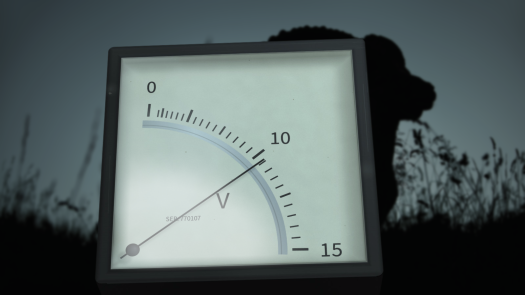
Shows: 10.5,V
